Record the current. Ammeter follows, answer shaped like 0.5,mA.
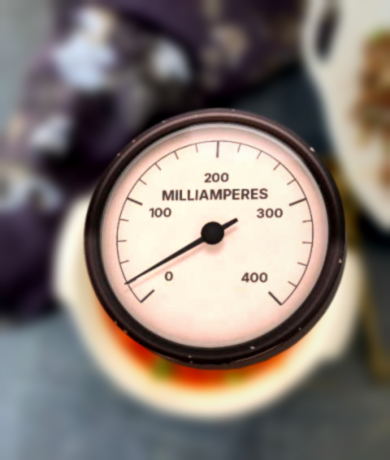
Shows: 20,mA
